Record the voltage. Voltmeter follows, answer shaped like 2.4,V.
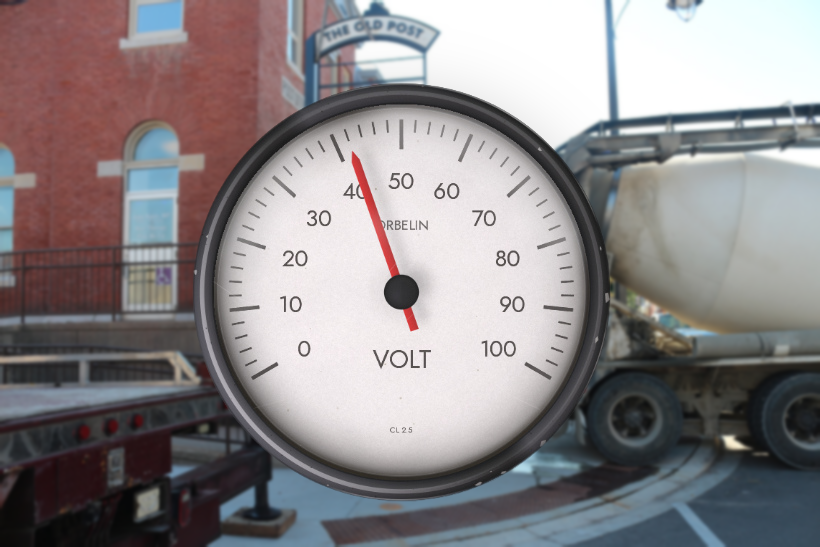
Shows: 42,V
